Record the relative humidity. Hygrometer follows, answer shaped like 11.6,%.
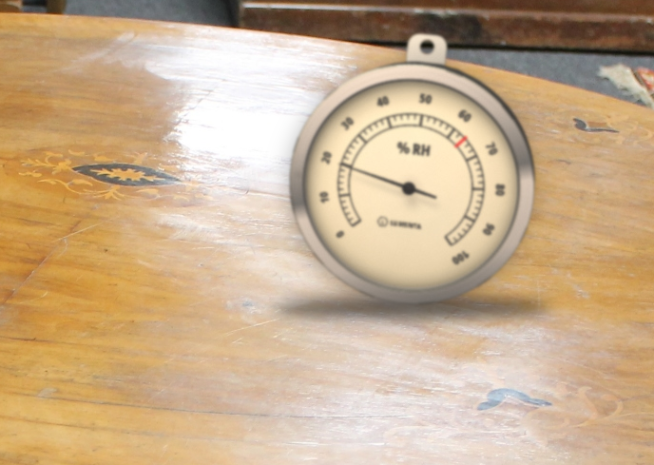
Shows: 20,%
